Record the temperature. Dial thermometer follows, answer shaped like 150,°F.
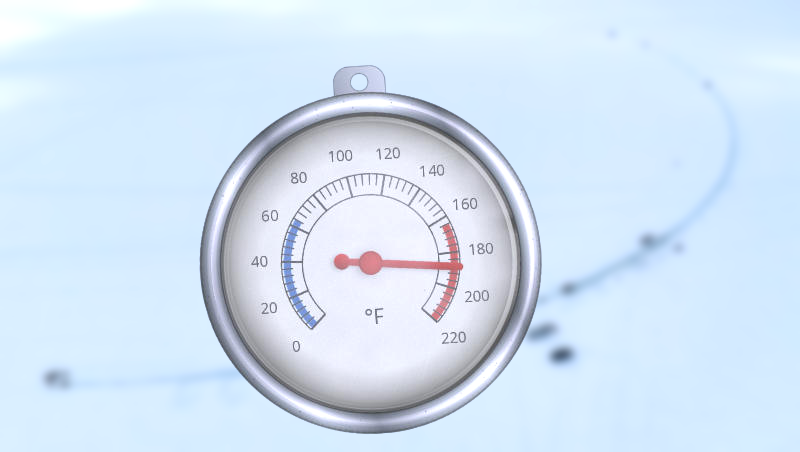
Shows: 188,°F
